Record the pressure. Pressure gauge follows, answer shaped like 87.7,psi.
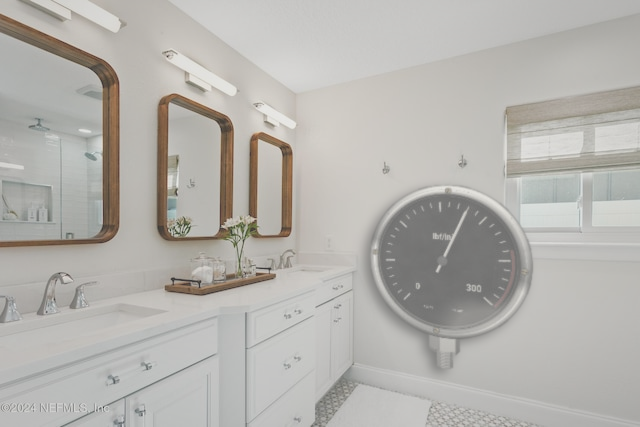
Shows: 180,psi
